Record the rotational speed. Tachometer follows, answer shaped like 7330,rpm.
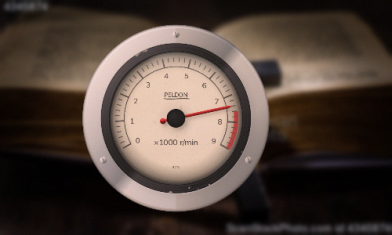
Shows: 7400,rpm
